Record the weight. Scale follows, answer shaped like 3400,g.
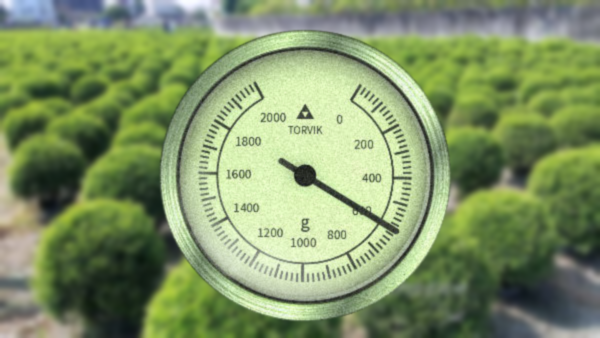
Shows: 600,g
